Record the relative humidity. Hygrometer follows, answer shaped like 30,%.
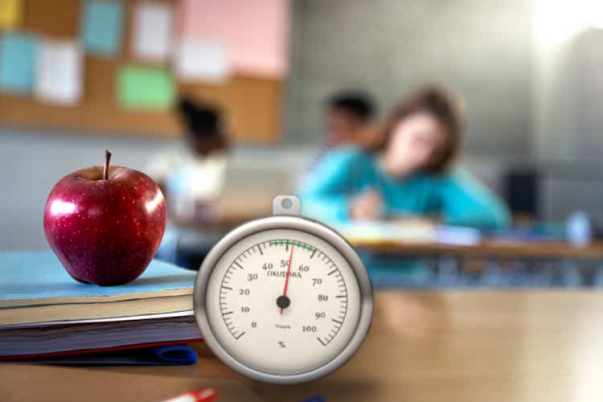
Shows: 52,%
